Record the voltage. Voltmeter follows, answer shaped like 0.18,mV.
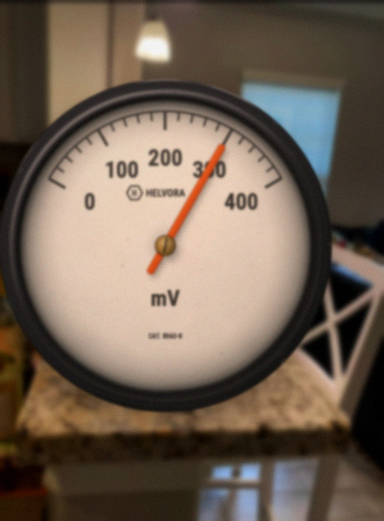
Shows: 300,mV
